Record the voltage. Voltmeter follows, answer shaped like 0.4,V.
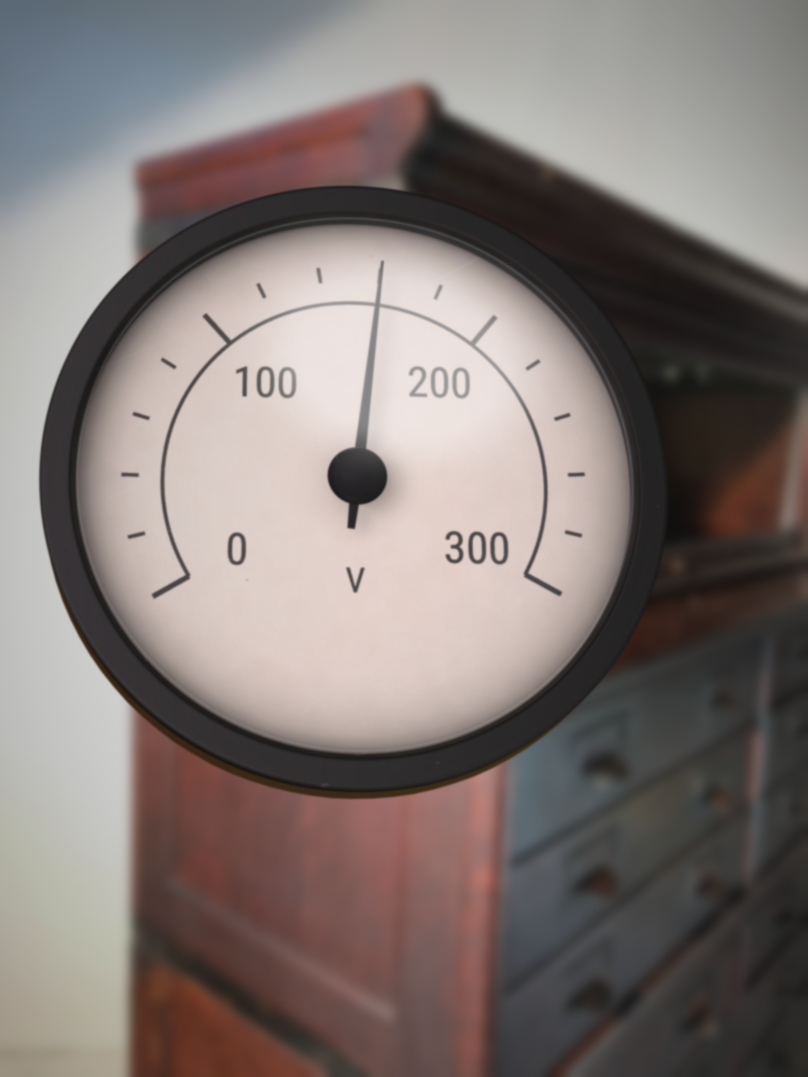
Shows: 160,V
